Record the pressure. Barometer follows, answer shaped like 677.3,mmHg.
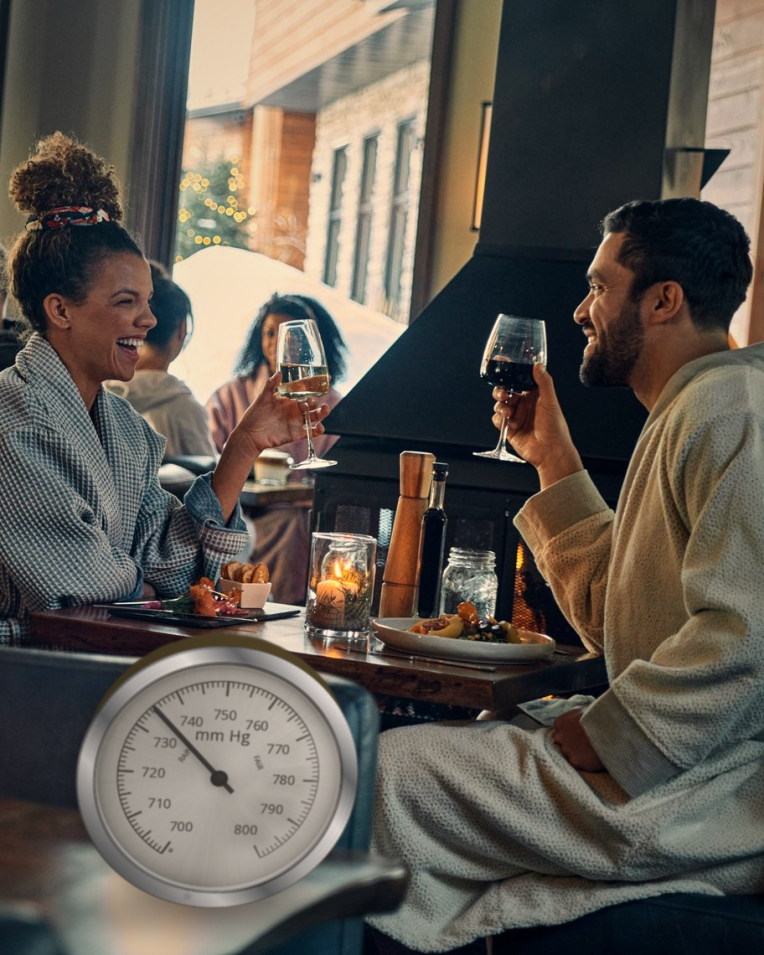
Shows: 735,mmHg
